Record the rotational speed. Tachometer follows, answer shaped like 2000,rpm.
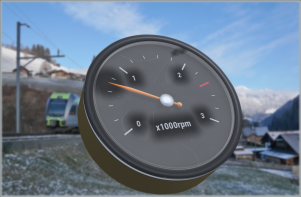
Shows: 700,rpm
